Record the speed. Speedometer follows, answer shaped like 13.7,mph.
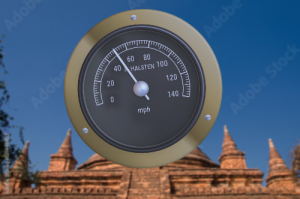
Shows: 50,mph
